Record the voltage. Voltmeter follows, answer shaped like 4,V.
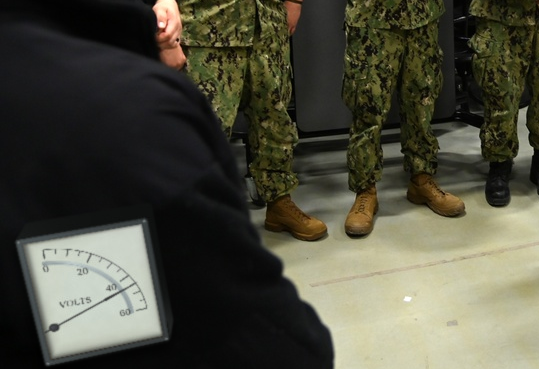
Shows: 45,V
